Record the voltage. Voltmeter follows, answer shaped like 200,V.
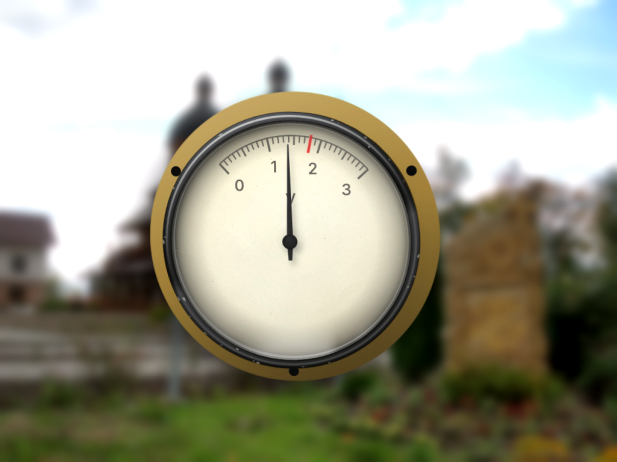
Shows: 1.4,V
